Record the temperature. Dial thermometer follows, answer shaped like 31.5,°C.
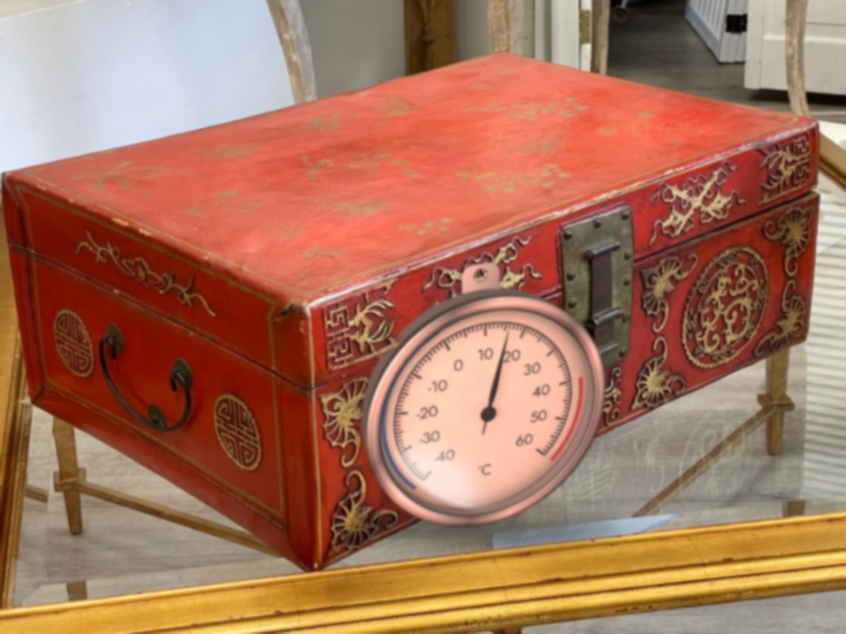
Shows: 15,°C
